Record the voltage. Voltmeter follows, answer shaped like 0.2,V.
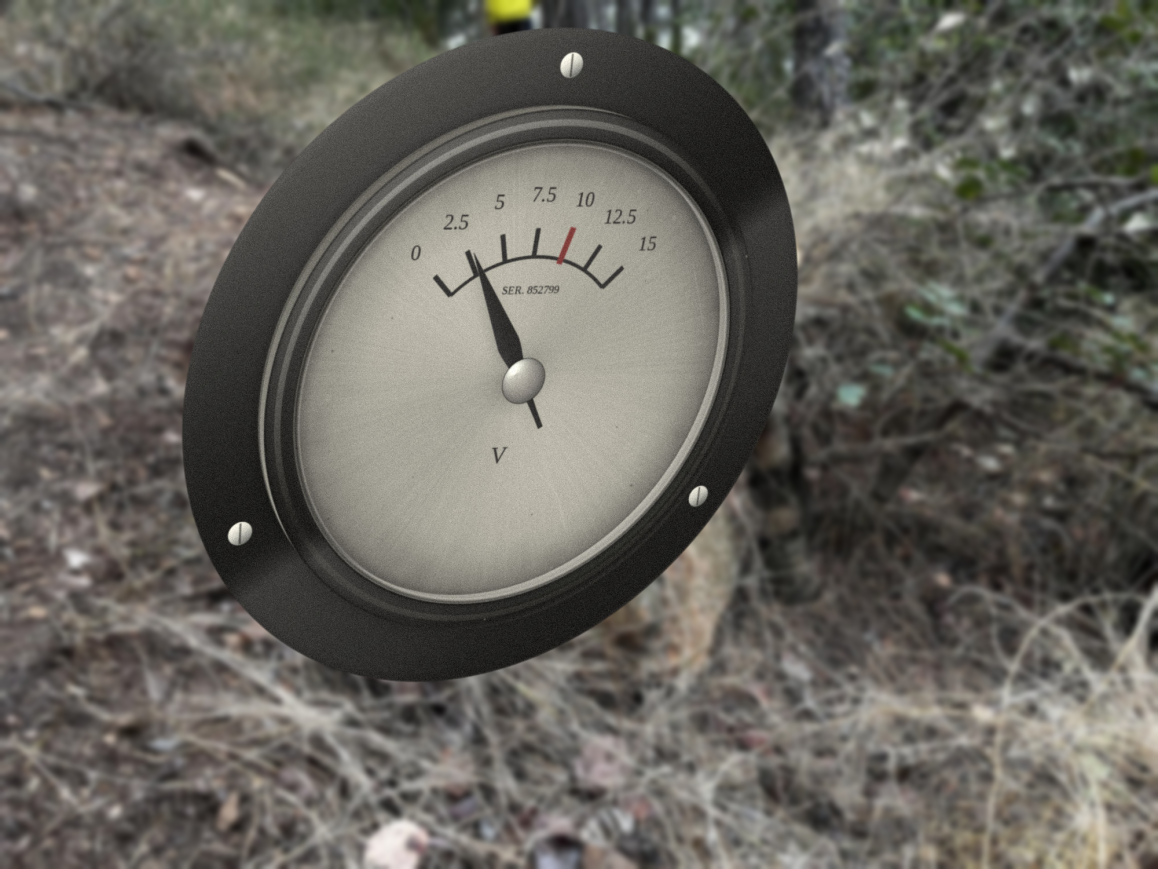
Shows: 2.5,V
